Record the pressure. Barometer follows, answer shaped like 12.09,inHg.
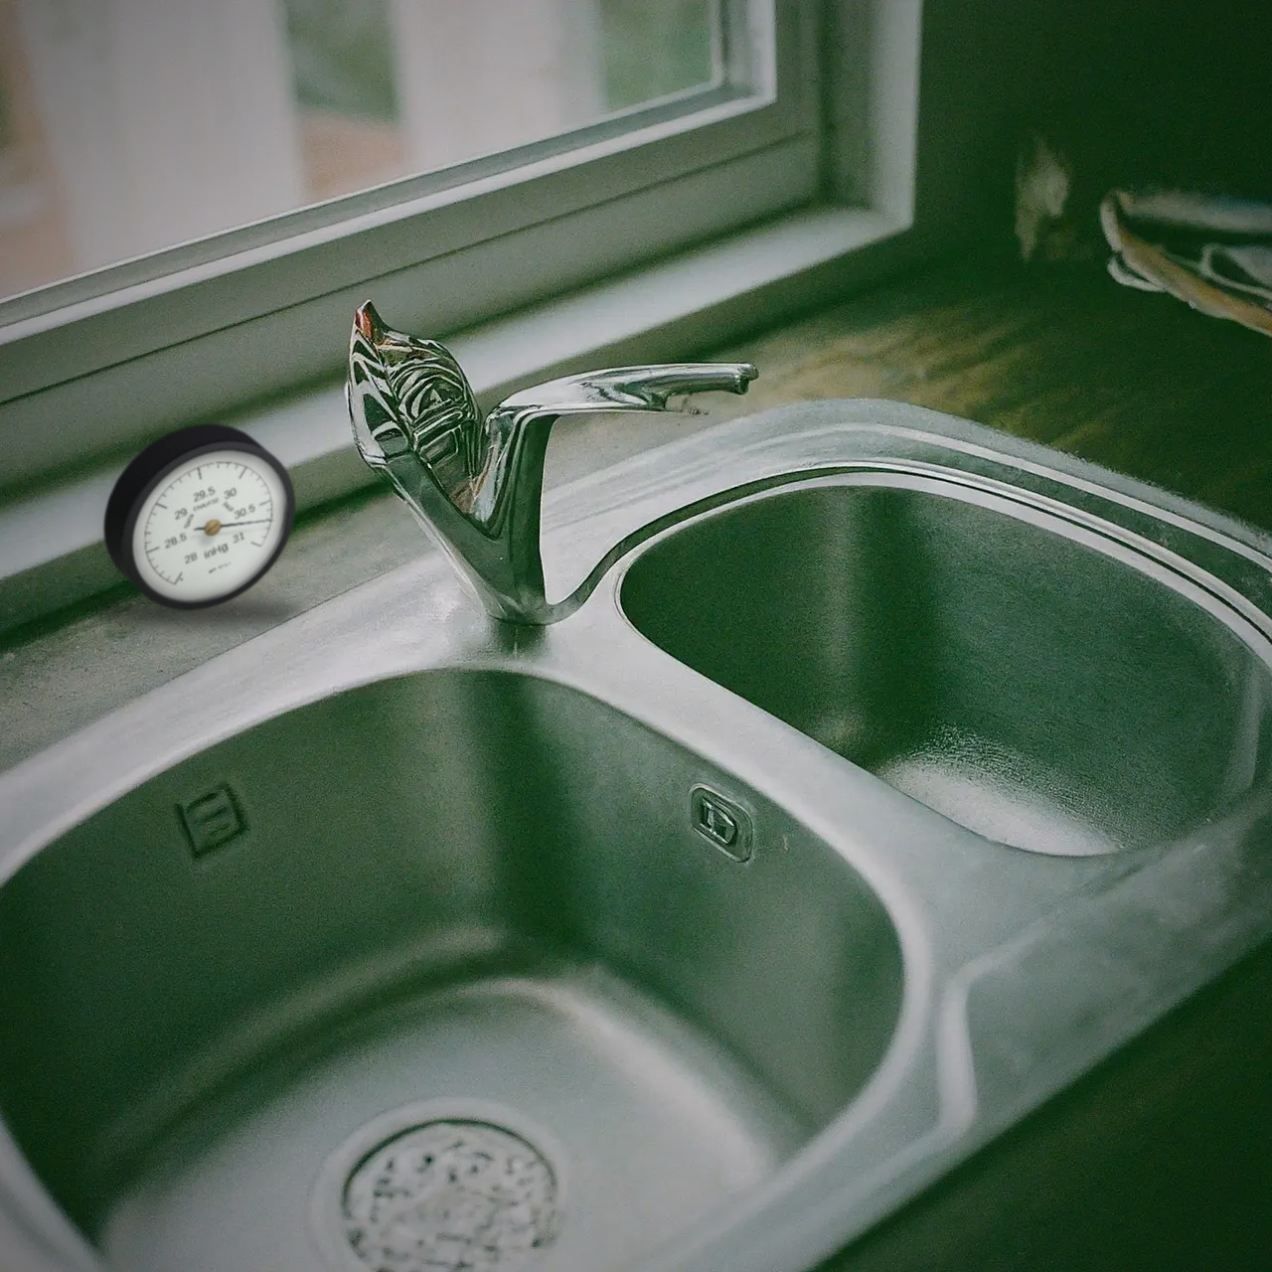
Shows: 30.7,inHg
